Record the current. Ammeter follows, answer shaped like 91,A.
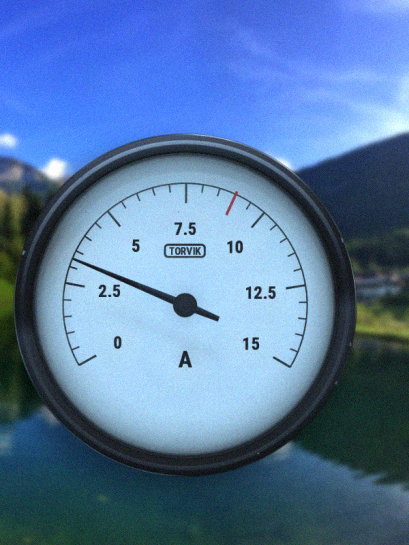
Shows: 3.25,A
